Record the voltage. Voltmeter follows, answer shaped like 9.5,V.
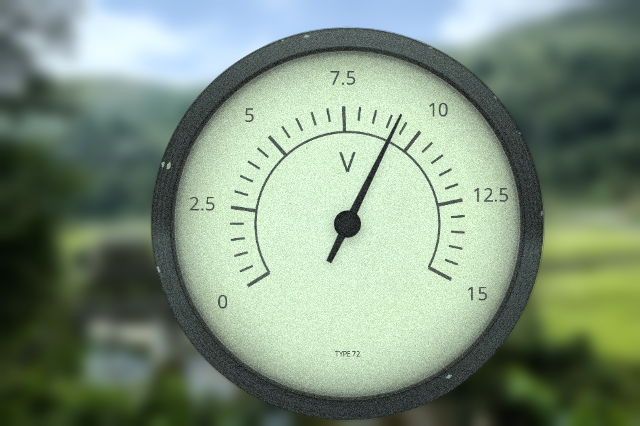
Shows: 9.25,V
